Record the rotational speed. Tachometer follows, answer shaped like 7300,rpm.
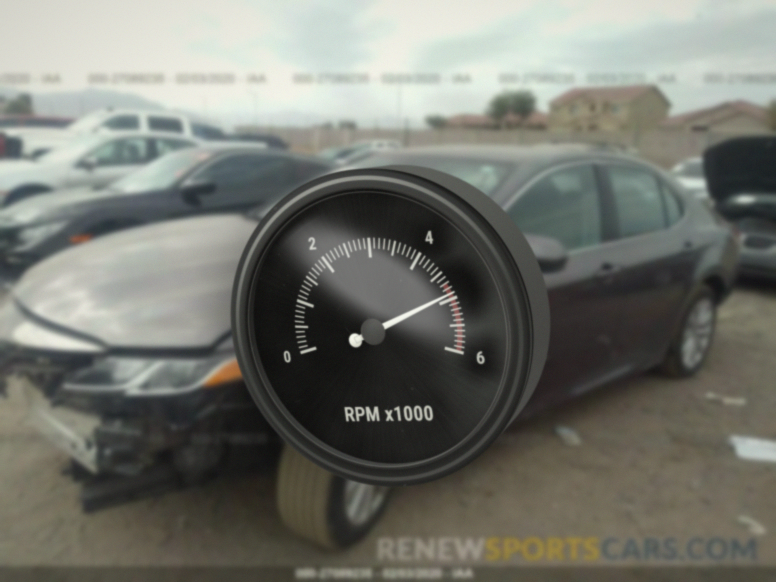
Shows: 4900,rpm
